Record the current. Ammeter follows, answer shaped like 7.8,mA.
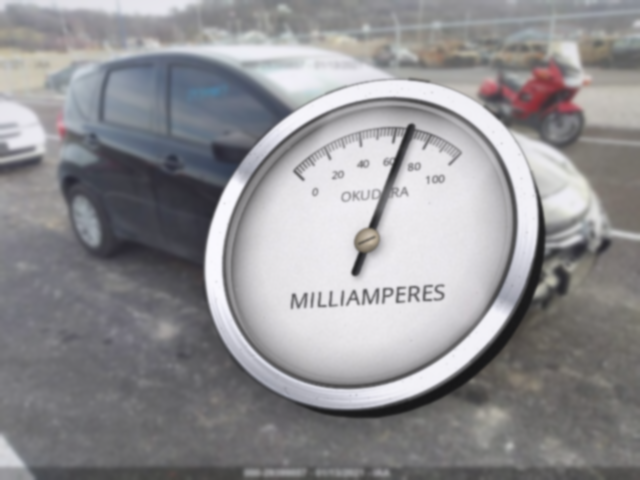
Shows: 70,mA
